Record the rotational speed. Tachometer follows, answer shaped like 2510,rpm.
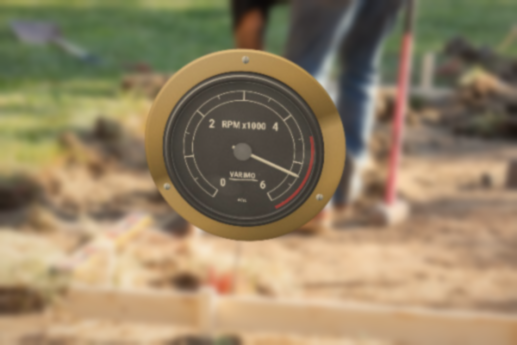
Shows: 5250,rpm
